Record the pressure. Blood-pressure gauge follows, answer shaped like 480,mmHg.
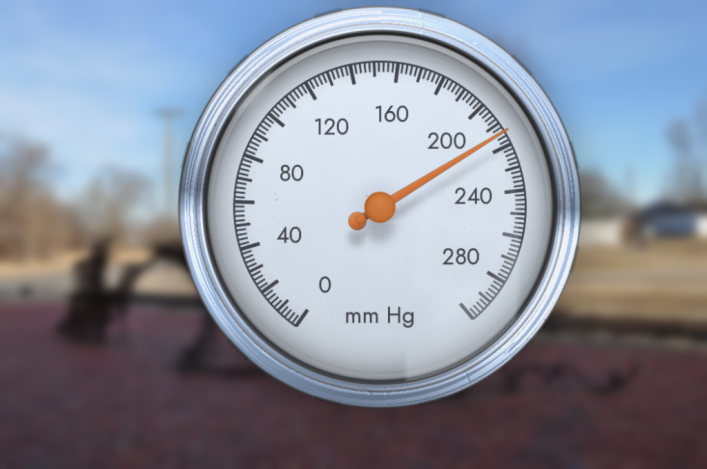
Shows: 214,mmHg
